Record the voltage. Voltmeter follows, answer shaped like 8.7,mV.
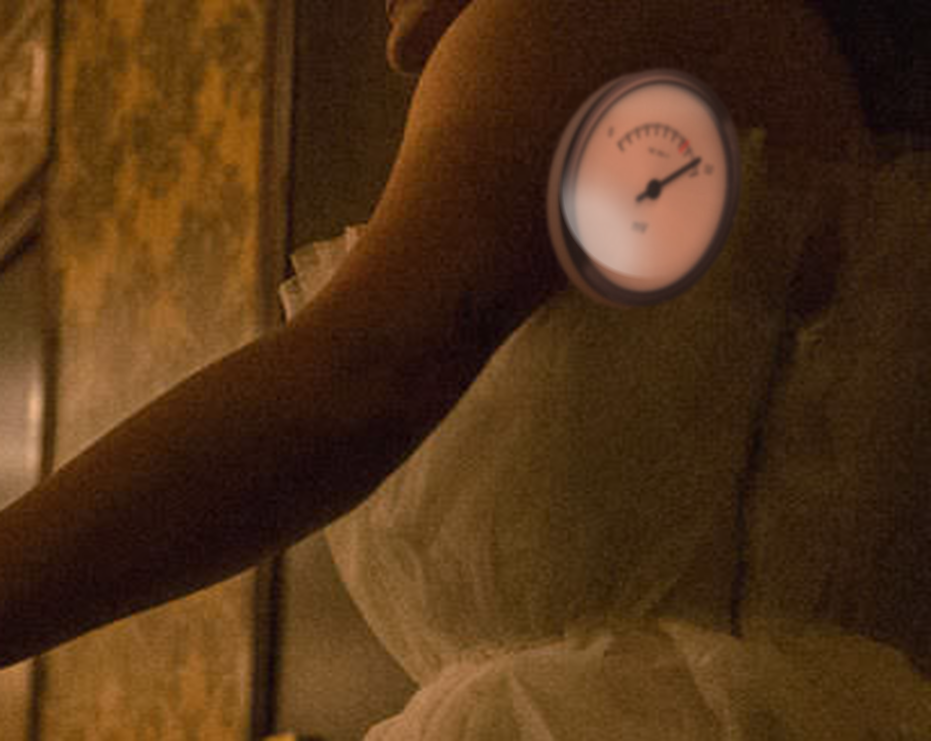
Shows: 45,mV
